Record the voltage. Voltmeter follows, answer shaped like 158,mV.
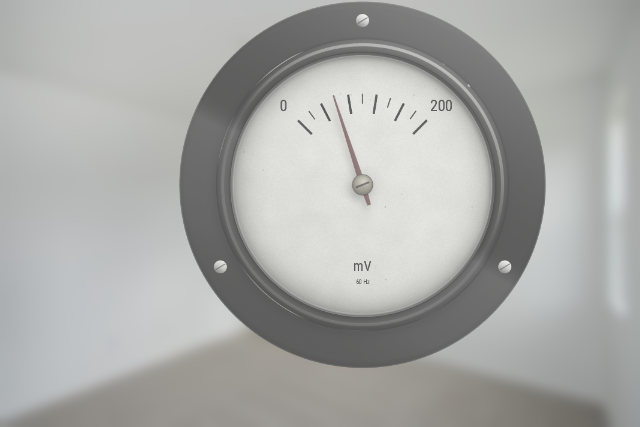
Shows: 60,mV
